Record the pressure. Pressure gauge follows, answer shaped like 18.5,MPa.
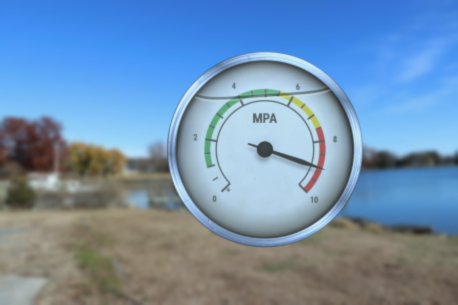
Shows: 9,MPa
